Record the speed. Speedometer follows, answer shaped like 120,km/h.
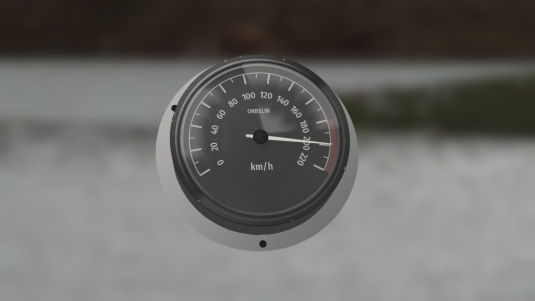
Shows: 200,km/h
